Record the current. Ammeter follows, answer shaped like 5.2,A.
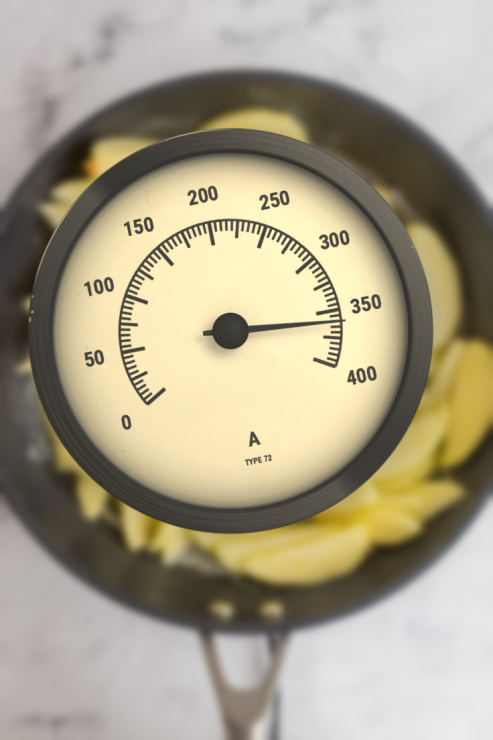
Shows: 360,A
